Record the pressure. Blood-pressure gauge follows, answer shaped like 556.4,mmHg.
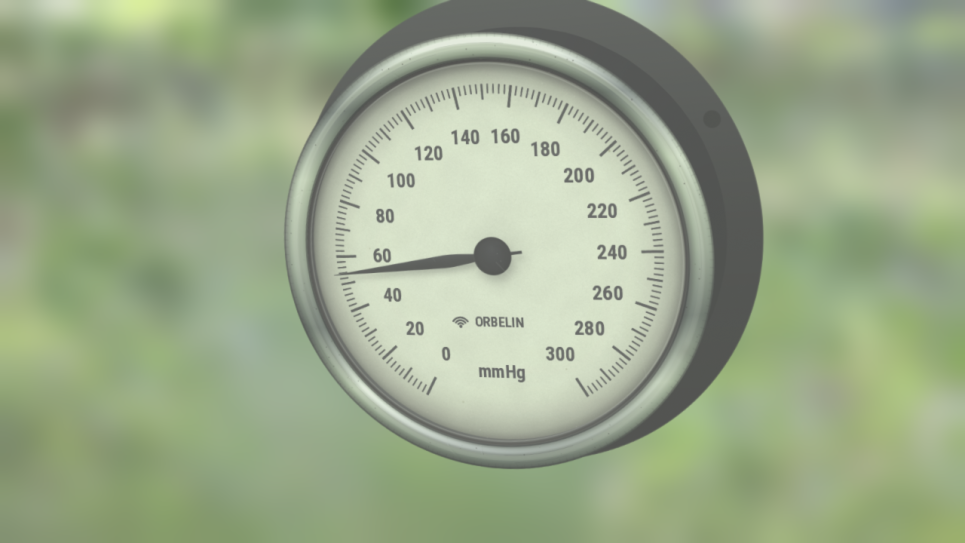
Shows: 54,mmHg
